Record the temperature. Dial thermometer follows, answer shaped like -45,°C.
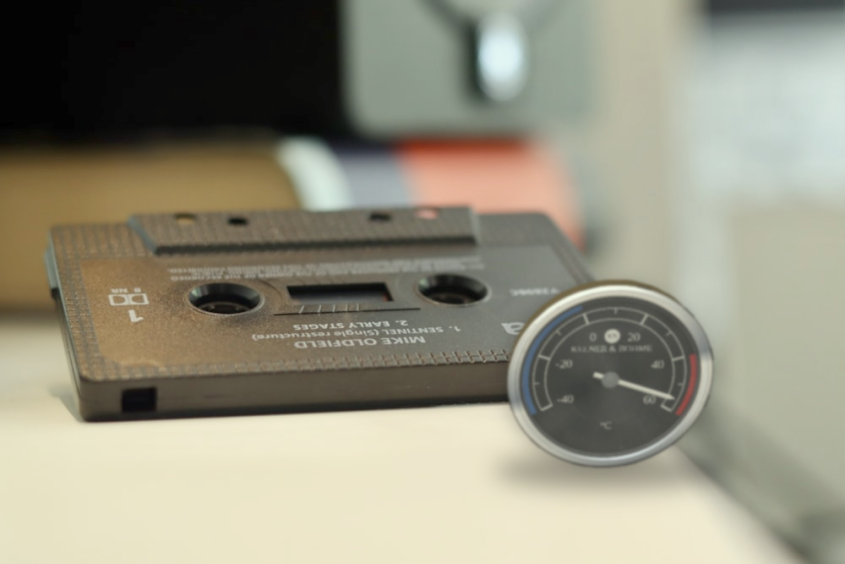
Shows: 55,°C
